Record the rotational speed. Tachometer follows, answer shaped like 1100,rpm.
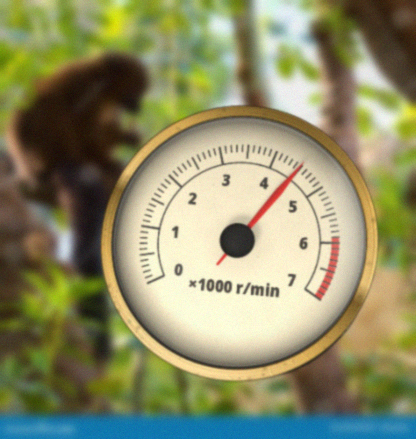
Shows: 4500,rpm
